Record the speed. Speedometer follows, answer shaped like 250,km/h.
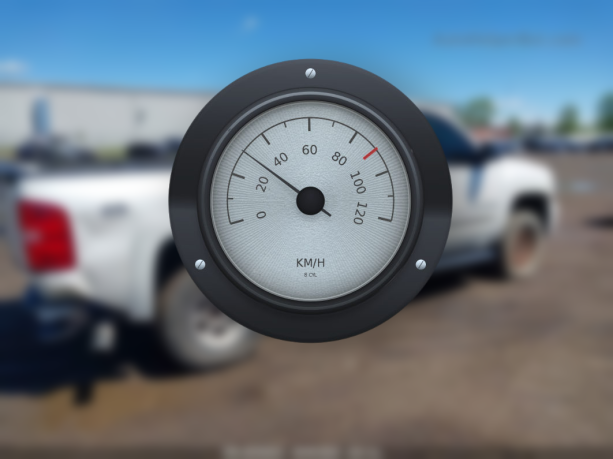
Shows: 30,km/h
